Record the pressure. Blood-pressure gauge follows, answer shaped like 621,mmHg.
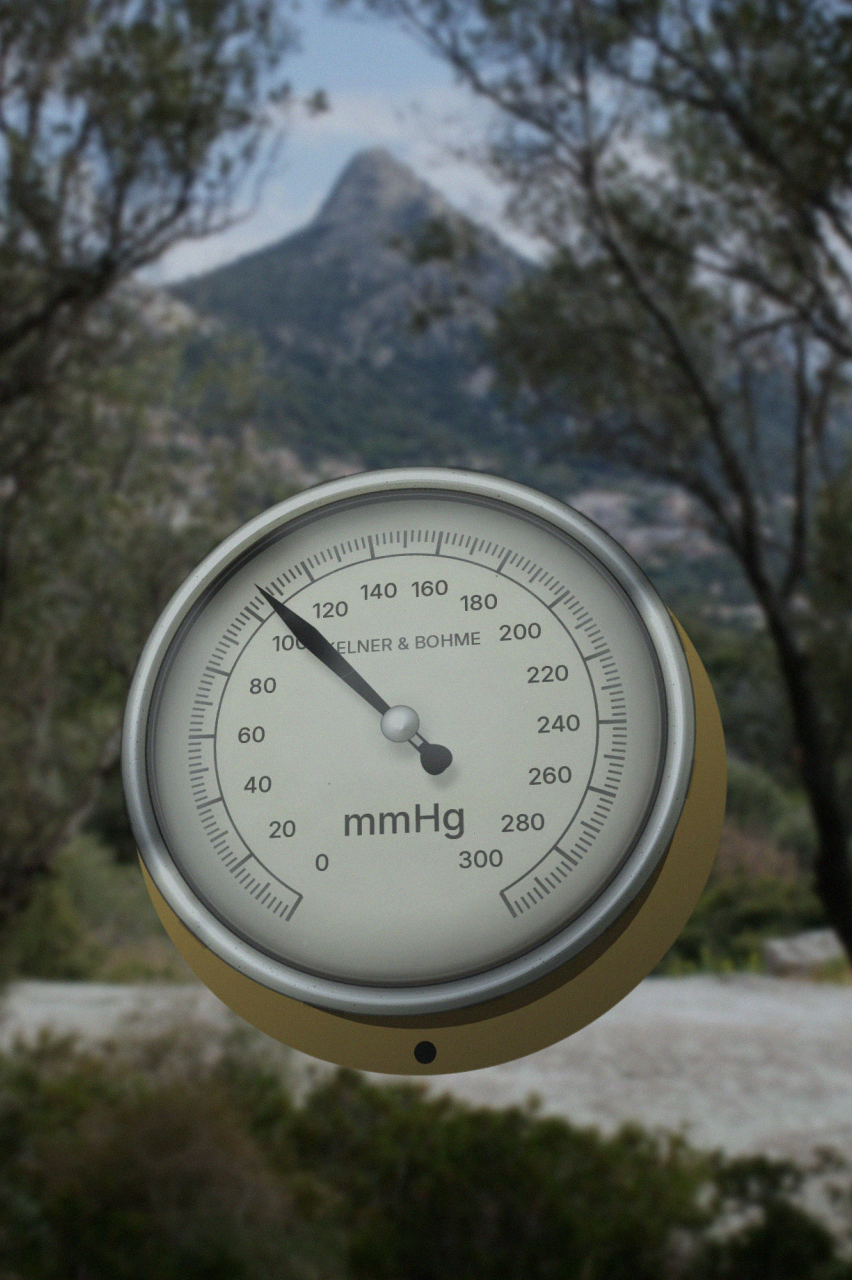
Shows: 106,mmHg
